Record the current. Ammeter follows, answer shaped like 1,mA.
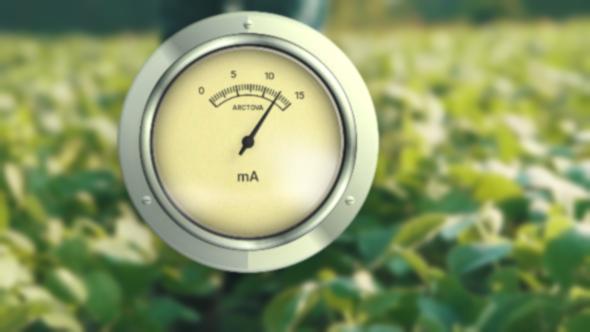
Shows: 12.5,mA
